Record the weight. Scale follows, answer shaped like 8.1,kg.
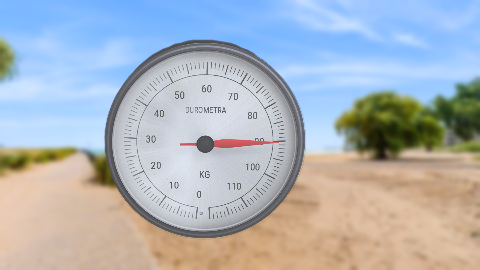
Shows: 90,kg
